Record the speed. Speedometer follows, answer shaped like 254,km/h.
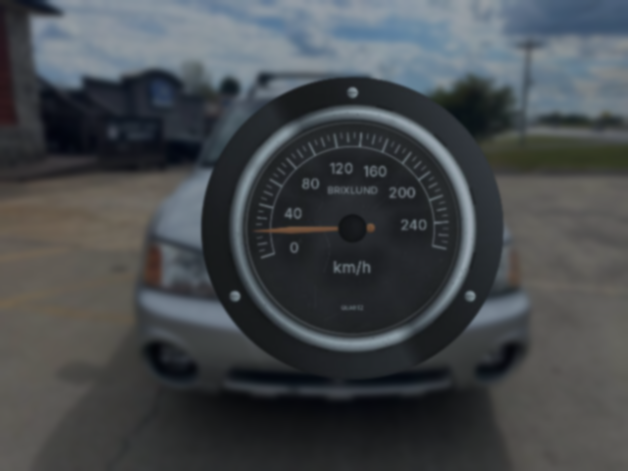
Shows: 20,km/h
